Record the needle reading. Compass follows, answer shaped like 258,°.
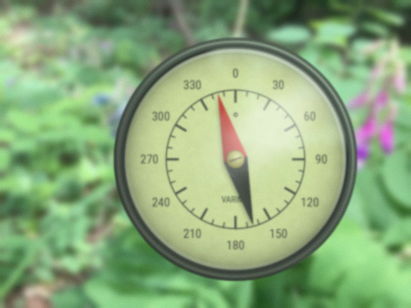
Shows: 345,°
